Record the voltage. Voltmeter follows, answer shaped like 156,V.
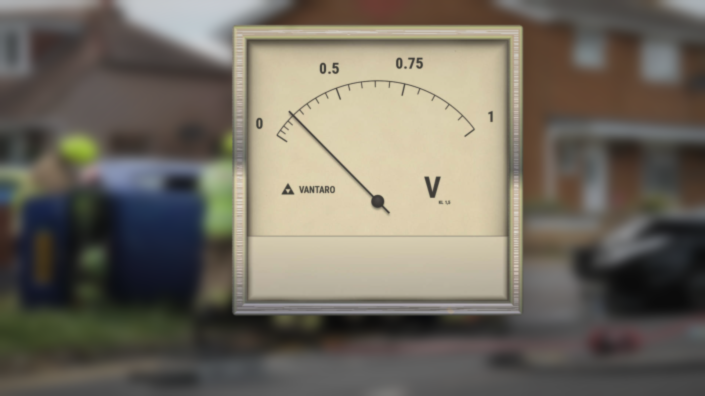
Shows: 0.25,V
